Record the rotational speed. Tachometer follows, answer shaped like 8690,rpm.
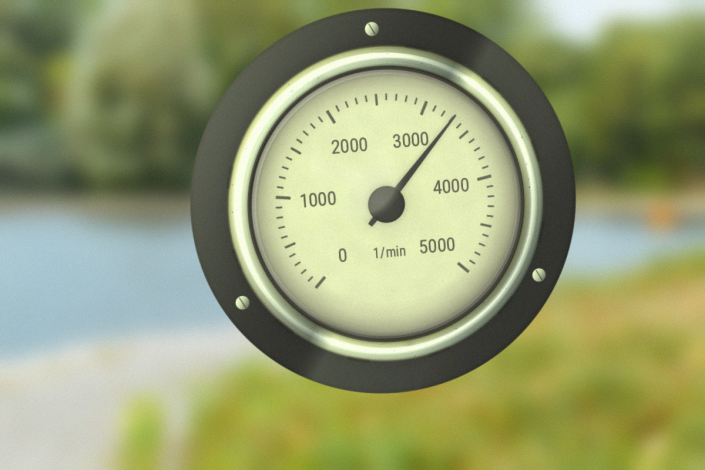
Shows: 3300,rpm
